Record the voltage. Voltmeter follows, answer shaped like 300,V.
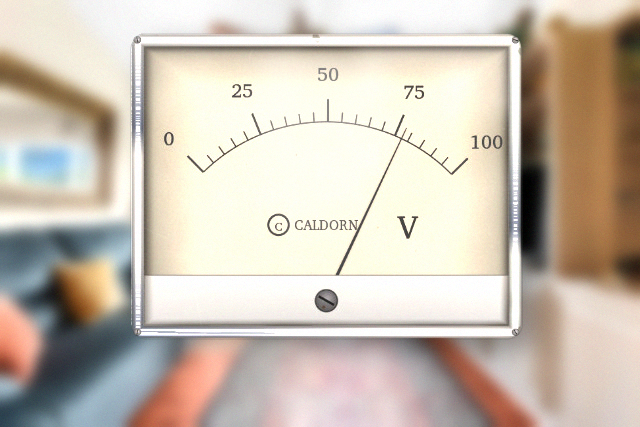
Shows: 77.5,V
